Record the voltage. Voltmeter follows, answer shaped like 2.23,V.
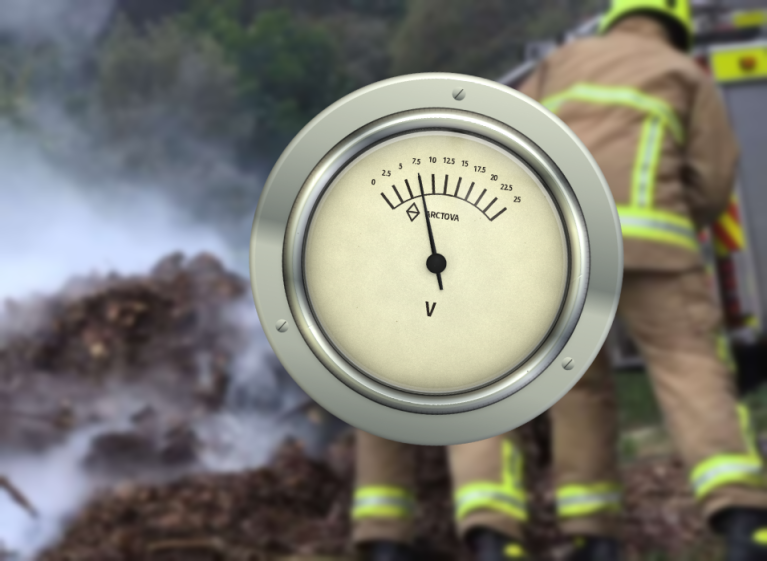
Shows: 7.5,V
